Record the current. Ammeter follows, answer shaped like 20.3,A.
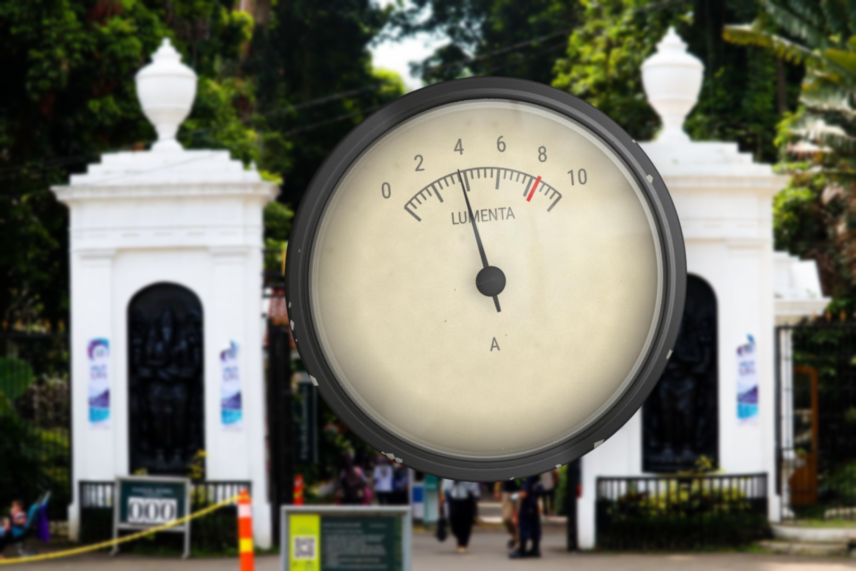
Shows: 3.6,A
